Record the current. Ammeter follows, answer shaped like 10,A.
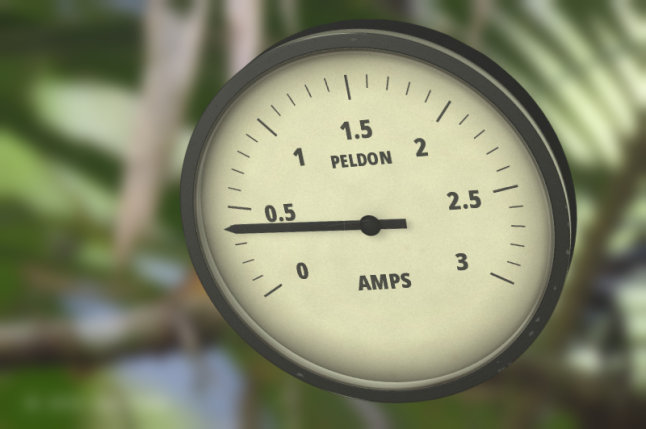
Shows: 0.4,A
